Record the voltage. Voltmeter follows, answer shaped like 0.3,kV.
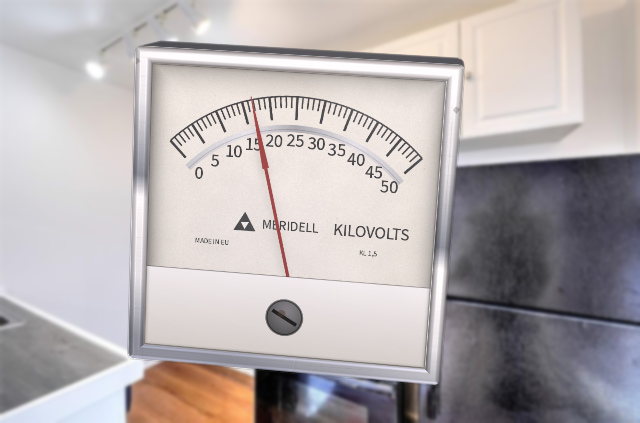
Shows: 17,kV
